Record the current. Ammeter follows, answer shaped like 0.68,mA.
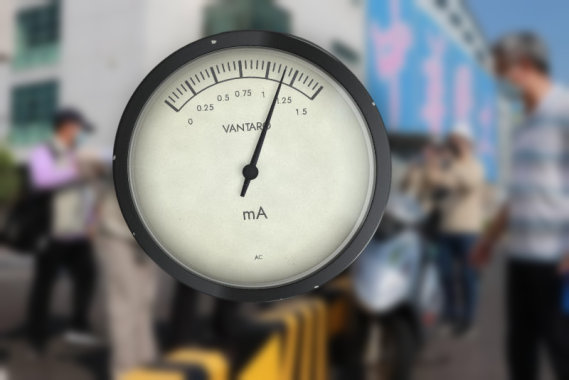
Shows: 1.15,mA
